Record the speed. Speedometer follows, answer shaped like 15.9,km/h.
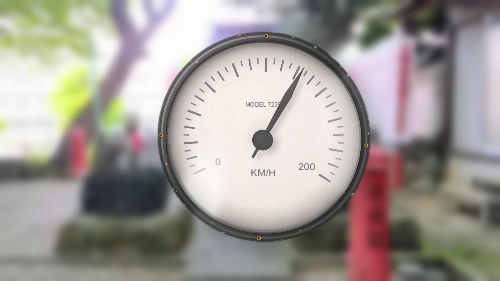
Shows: 122.5,km/h
